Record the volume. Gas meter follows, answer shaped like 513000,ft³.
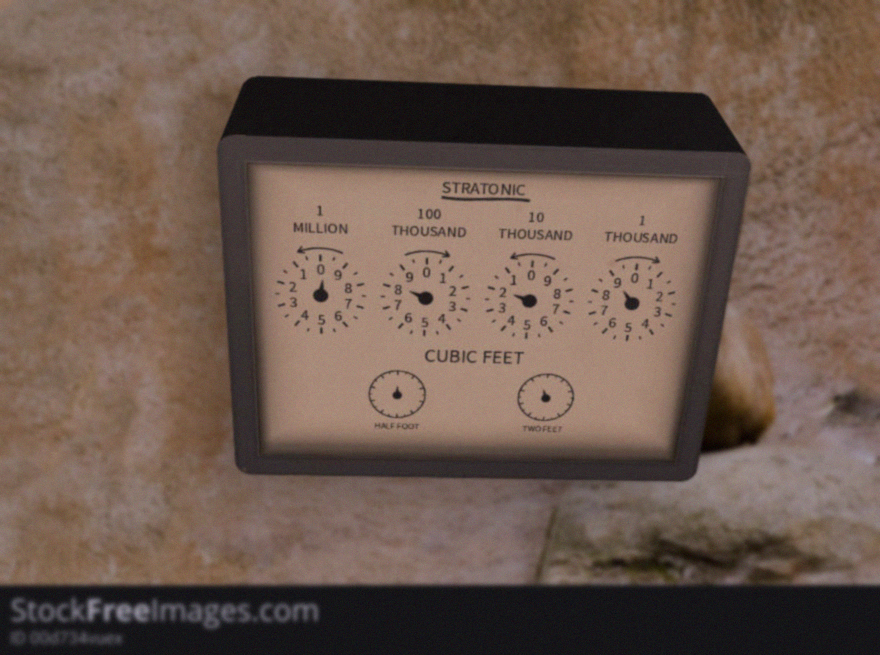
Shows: 981900,ft³
